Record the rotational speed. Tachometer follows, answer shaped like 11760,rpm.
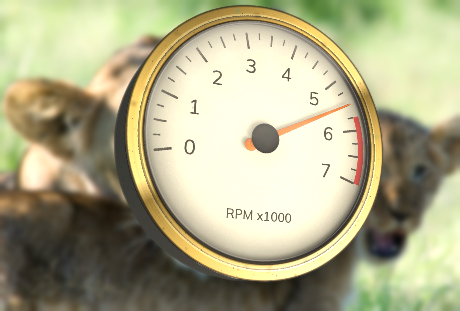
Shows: 5500,rpm
